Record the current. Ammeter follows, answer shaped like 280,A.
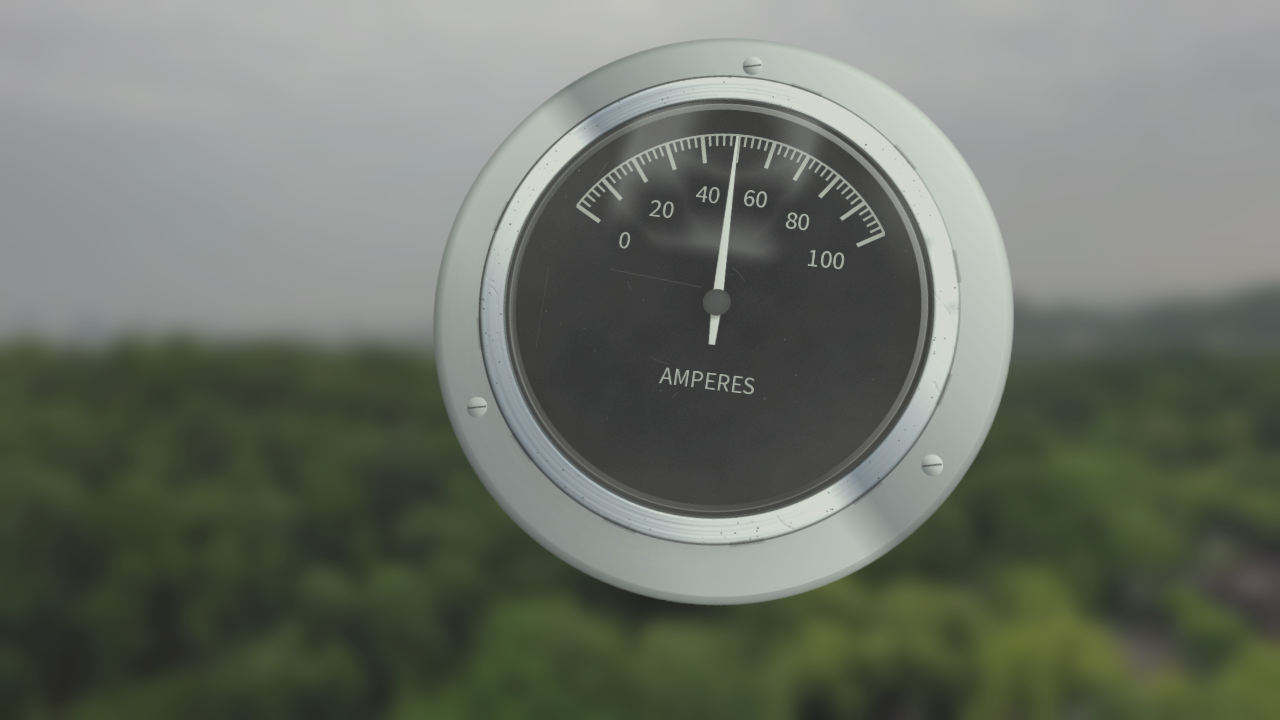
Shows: 50,A
